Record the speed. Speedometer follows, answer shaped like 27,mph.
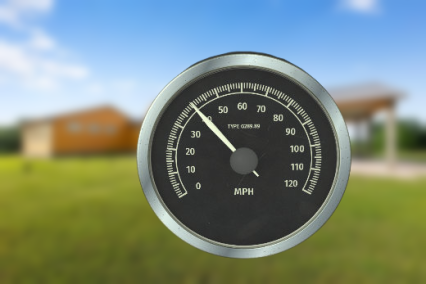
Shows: 40,mph
